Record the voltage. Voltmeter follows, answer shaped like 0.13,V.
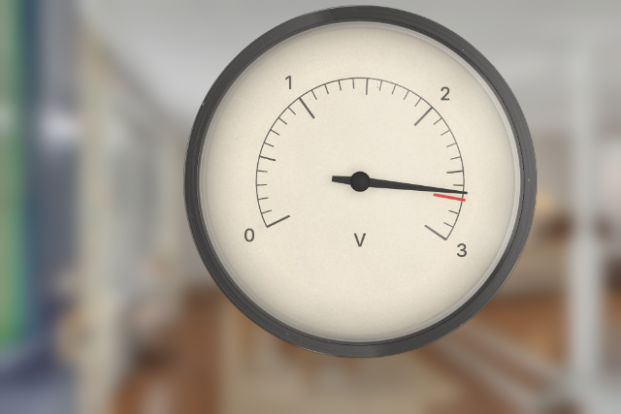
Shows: 2.65,V
